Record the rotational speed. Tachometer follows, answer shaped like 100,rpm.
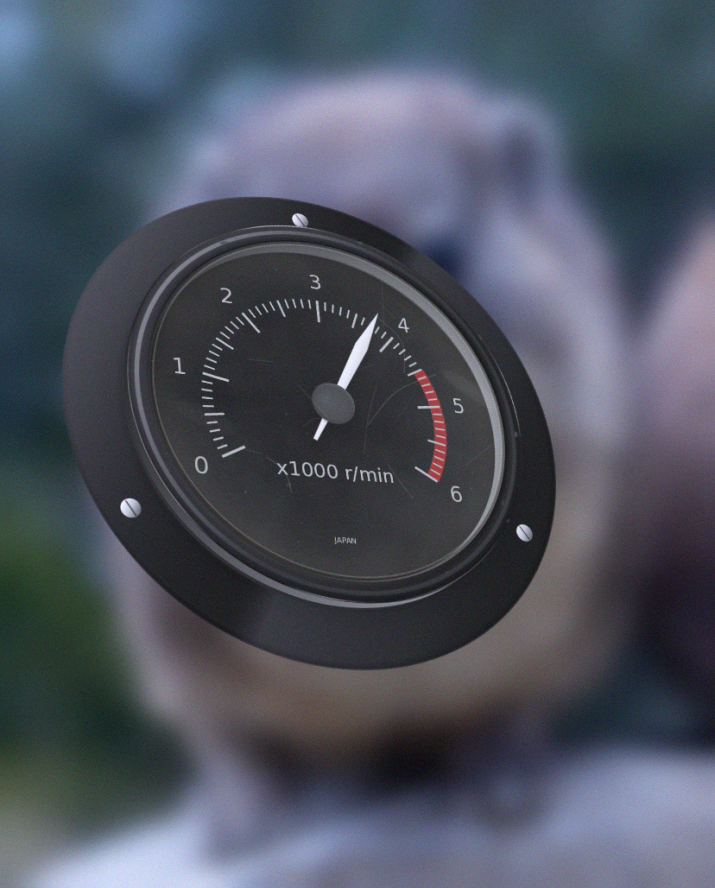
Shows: 3700,rpm
